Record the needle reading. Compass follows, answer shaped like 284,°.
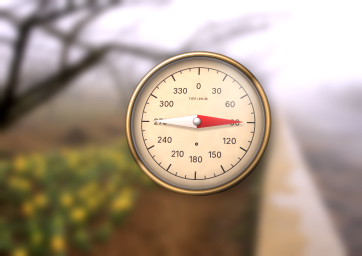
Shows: 90,°
